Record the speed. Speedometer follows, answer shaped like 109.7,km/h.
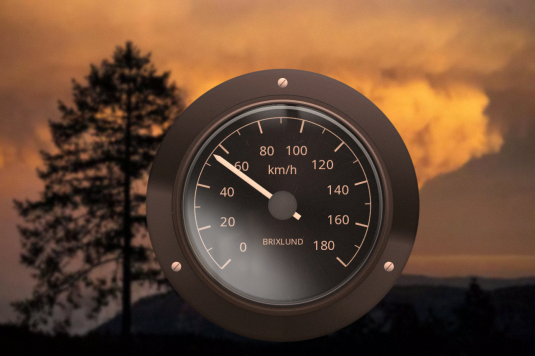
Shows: 55,km/h
